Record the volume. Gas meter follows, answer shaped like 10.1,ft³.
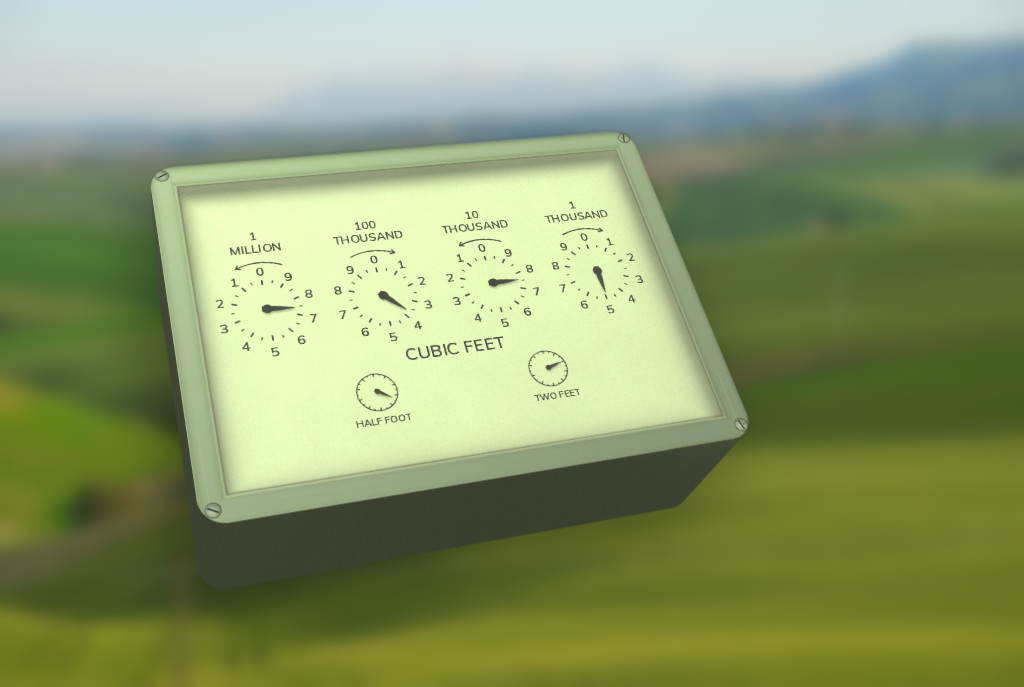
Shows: 737500,ft³
